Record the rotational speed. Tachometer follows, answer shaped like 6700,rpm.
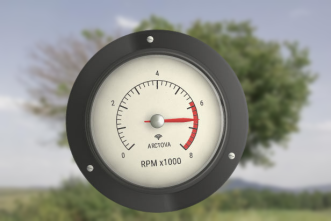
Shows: 6600,rpm
